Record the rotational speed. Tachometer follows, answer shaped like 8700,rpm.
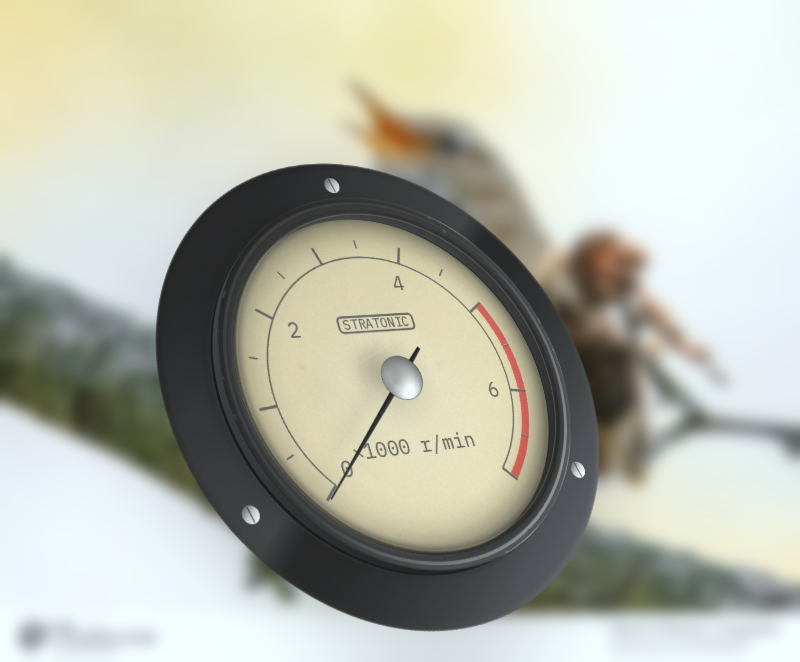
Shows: 0,rpm
